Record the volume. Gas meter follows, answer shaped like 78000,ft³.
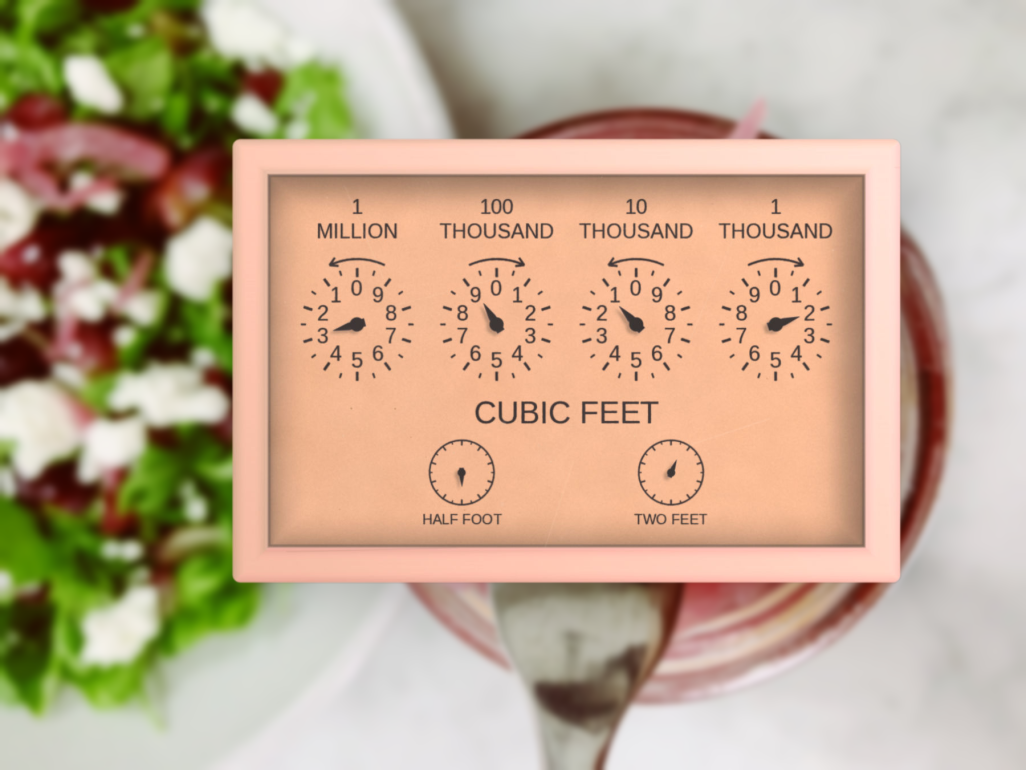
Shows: 291200,ft³
